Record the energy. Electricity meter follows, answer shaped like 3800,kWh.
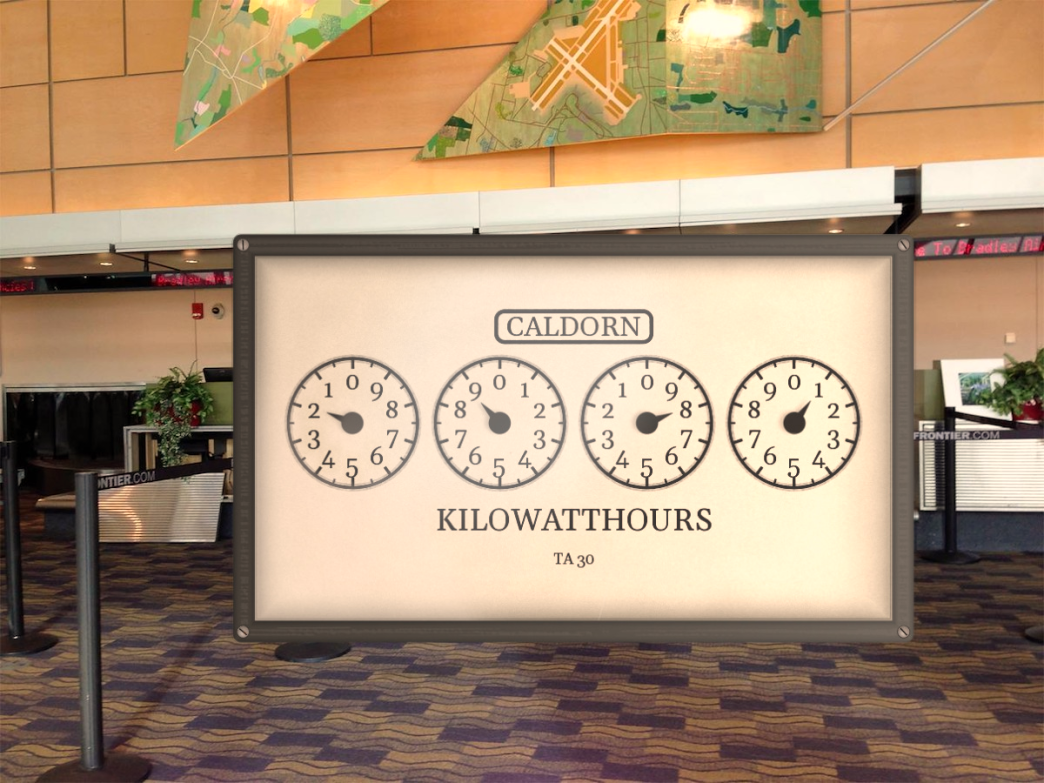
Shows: 1881,kWh
